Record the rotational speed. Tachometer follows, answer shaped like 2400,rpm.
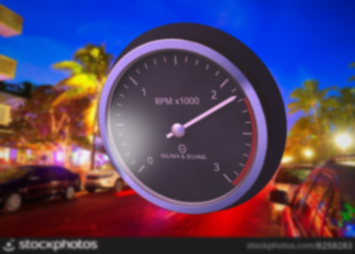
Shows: 2150,rpm
